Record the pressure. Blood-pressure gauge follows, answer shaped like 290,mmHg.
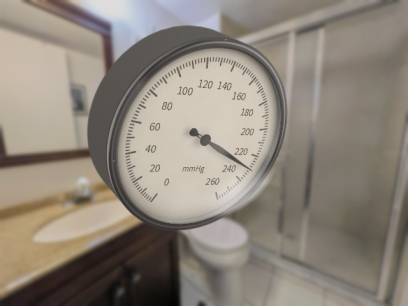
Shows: 230,mmHg
